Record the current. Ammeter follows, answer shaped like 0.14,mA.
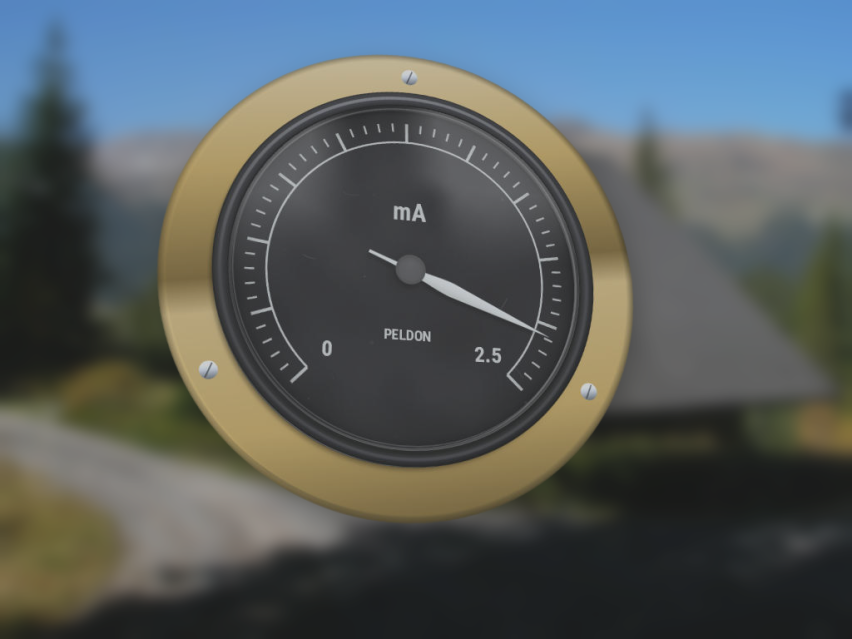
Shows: 2.3,mA
